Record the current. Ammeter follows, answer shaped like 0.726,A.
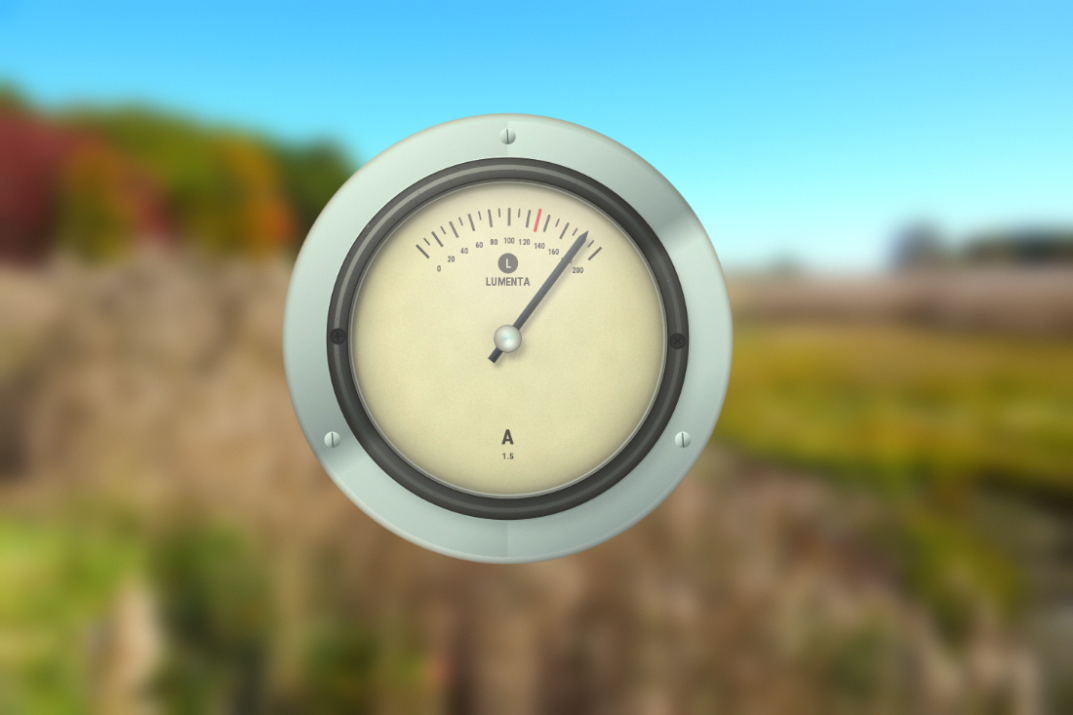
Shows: 180,A
